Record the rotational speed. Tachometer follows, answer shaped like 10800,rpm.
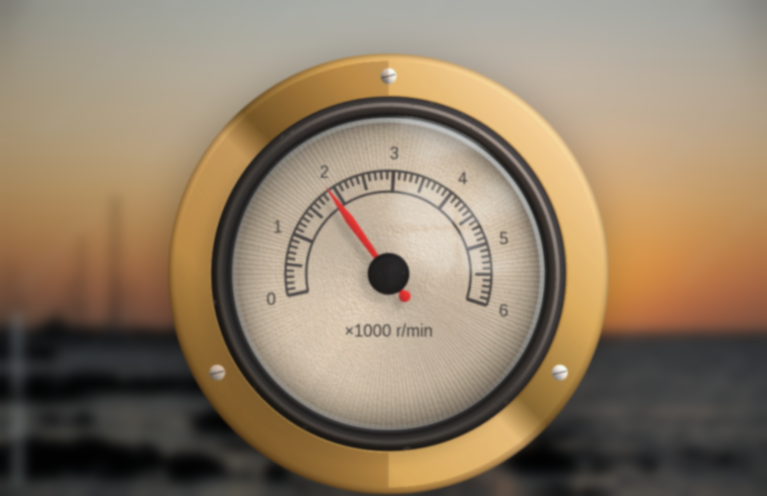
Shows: 1900,rpm
